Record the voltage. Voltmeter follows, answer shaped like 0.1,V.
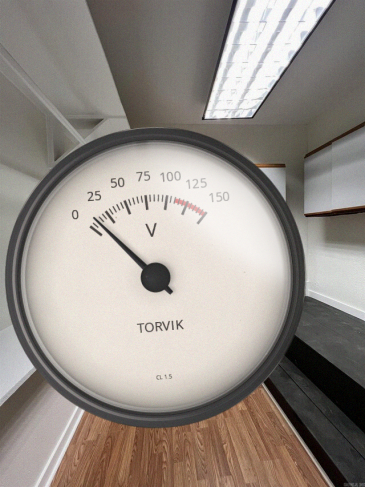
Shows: 10,V
